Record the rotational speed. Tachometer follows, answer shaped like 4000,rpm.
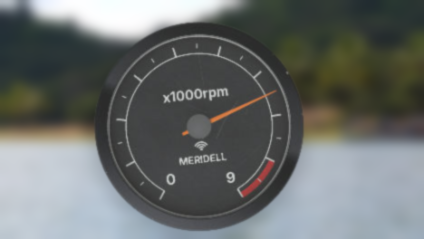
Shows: 6500,rpm
